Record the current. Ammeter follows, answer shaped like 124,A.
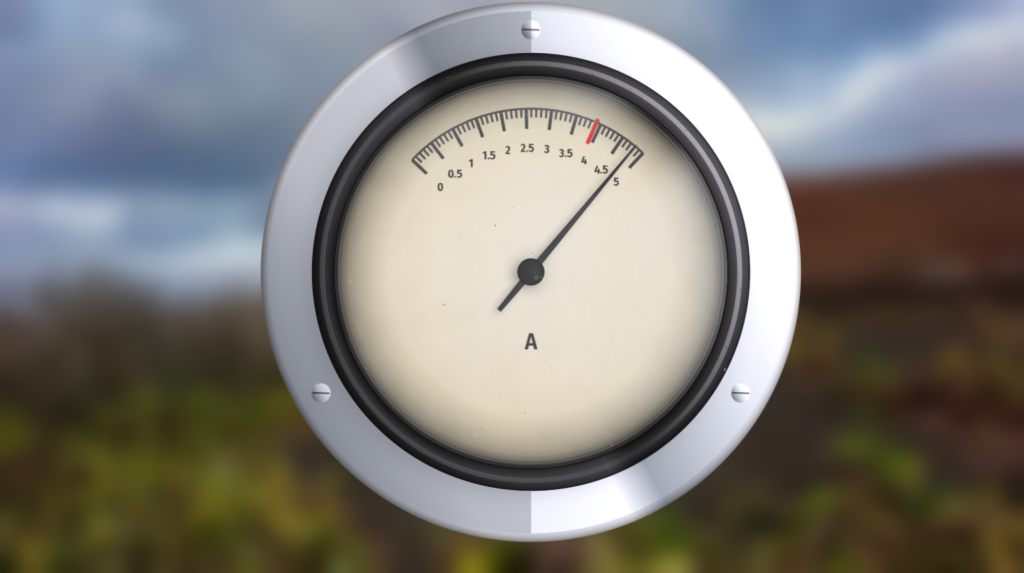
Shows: 4.8,A
